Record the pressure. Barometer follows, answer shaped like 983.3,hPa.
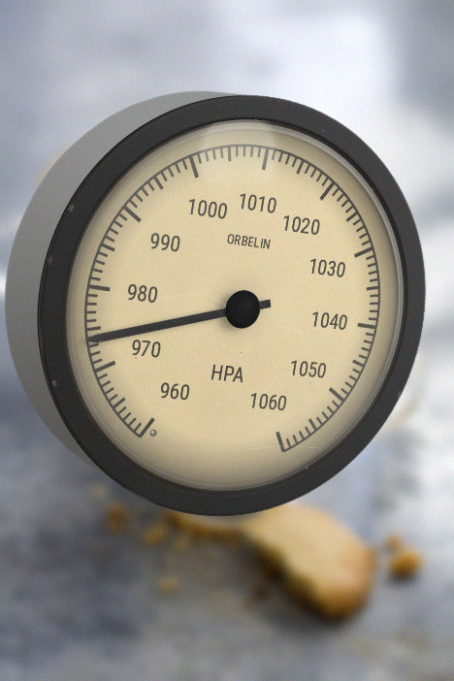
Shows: 974,hPa
